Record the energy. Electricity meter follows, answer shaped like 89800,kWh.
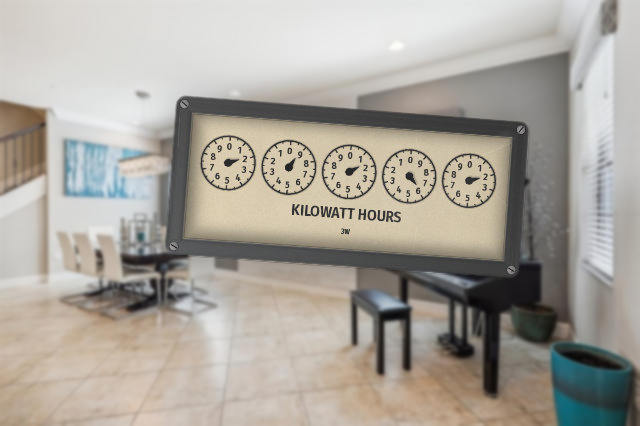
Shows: 19162,kWh
